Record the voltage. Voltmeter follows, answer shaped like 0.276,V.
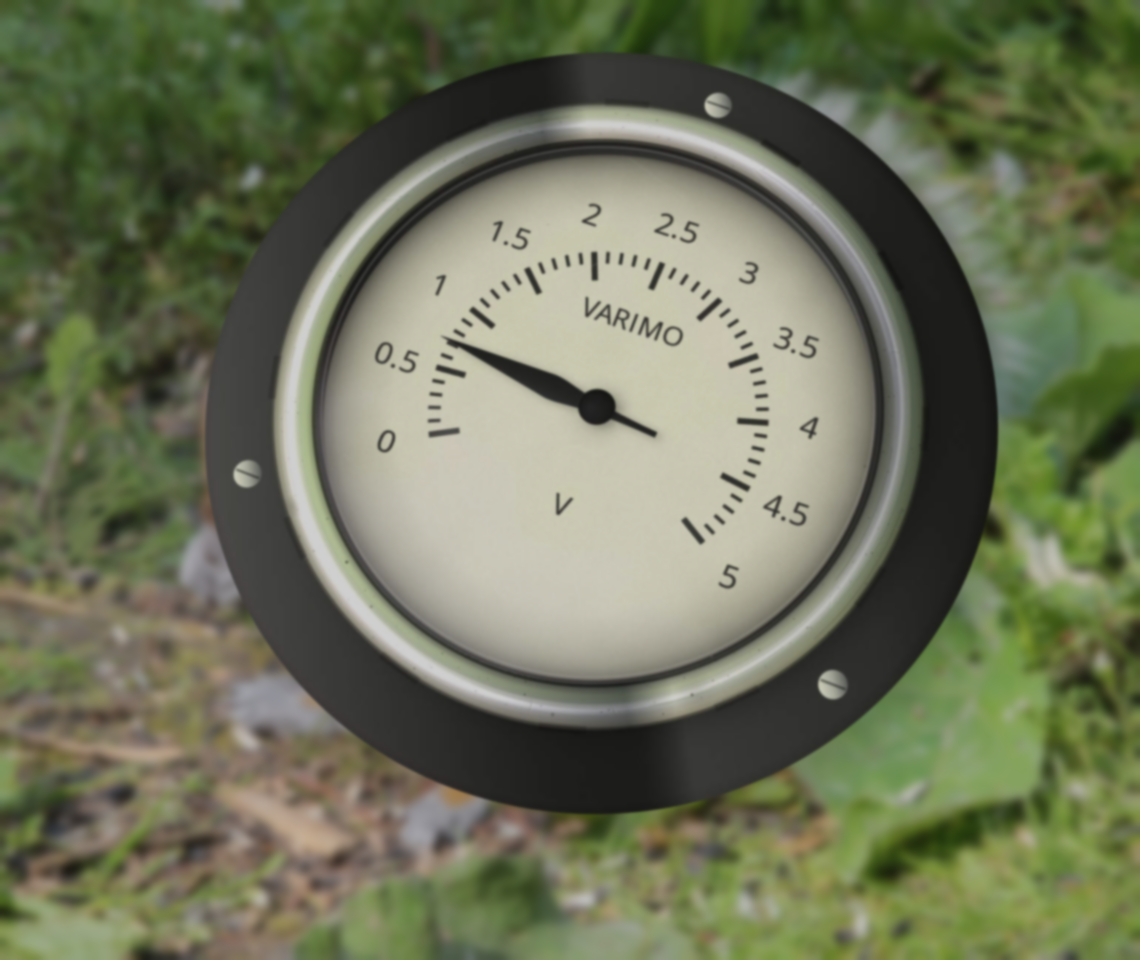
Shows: 0.7,V
